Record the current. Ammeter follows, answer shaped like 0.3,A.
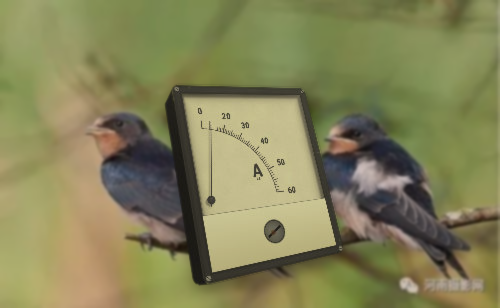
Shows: 10,A
